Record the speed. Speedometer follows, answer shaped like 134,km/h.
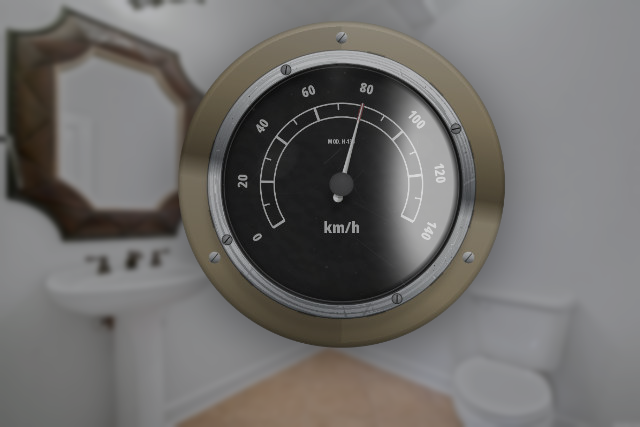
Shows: 80,km/h
